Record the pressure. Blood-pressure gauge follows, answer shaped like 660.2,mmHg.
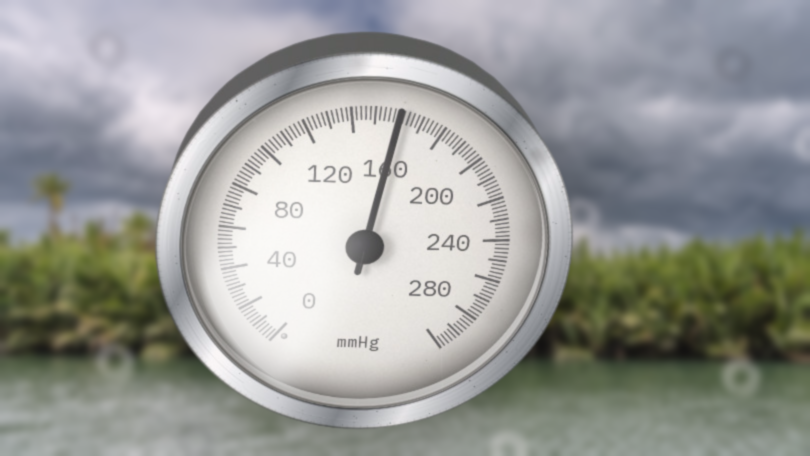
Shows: 160,mmHg
